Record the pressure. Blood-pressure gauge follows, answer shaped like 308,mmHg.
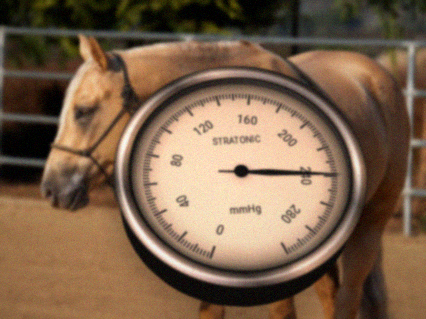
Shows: 240,mmHg
